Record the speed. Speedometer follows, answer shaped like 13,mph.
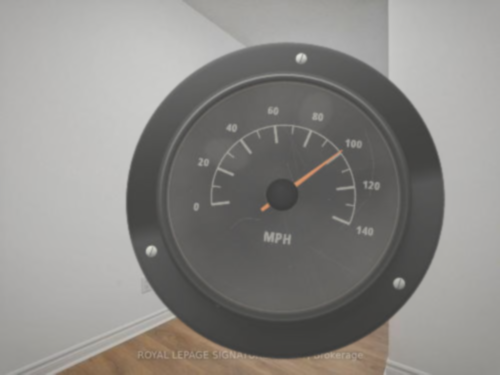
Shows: 100,mph
